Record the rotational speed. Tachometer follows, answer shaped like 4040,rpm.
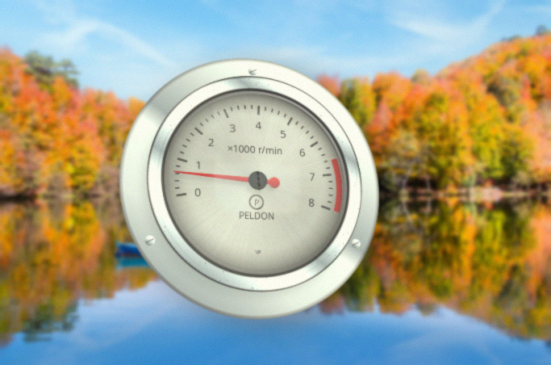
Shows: 600,rpm
